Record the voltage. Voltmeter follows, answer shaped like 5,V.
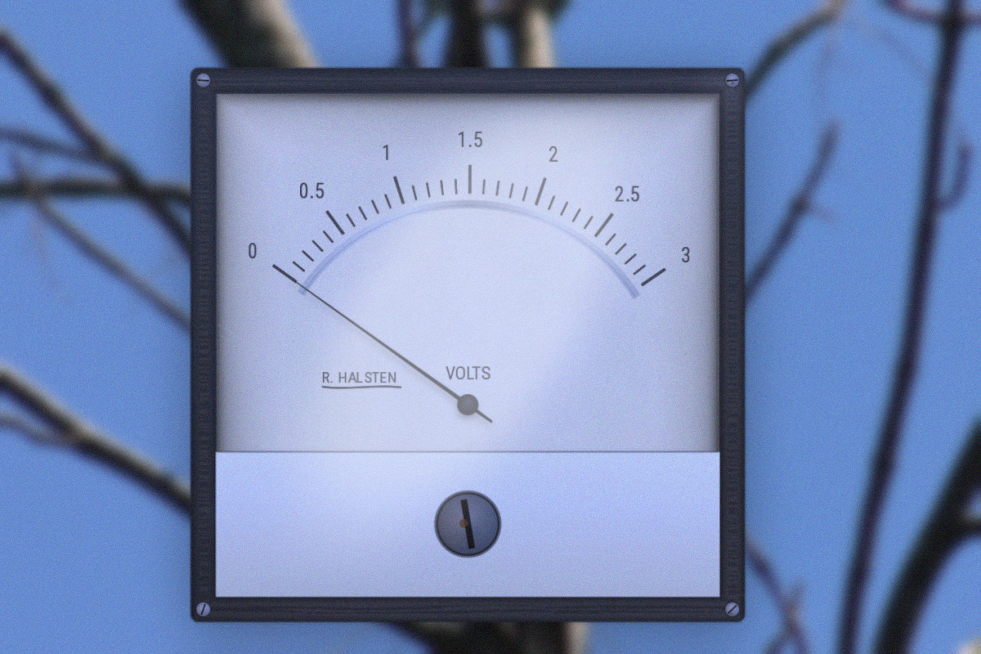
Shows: 0,V
